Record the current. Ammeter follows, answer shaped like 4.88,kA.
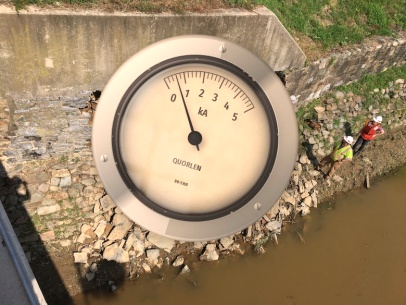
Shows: 0.6,kA
